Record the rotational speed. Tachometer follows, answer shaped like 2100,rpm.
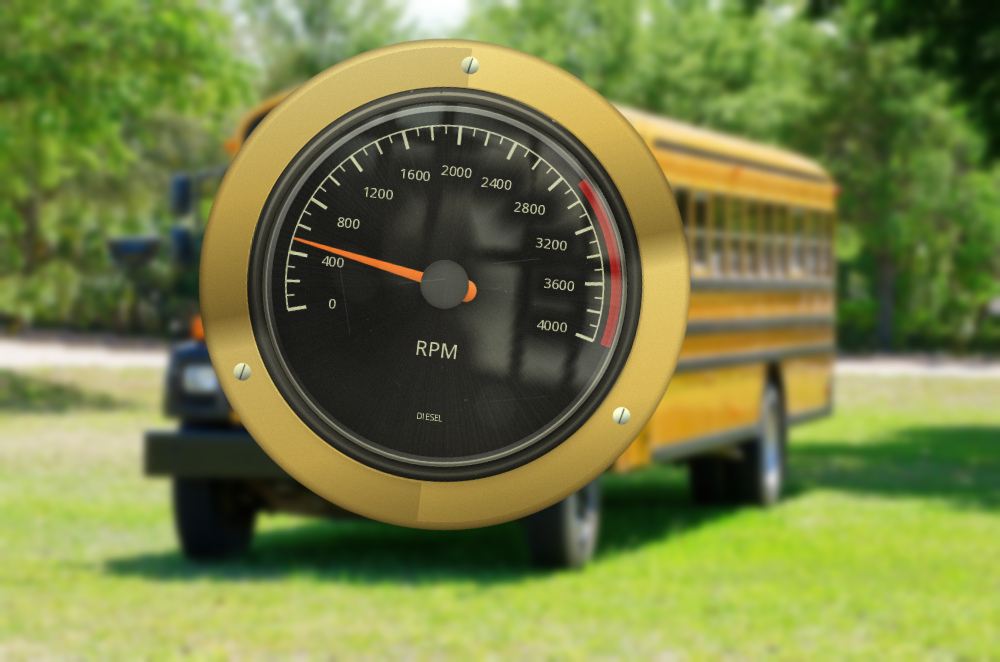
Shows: 500,rpm
